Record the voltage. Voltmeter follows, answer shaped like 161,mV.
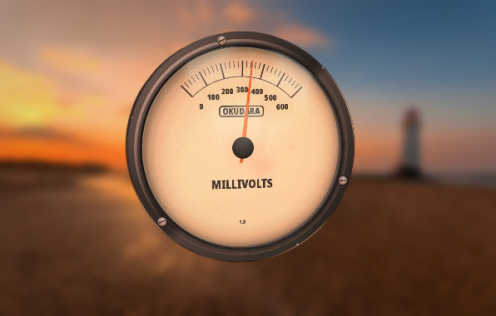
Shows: 340,mV
